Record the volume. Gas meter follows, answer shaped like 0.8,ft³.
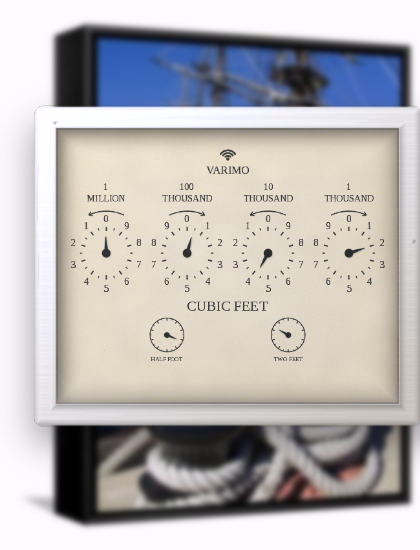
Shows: 4200,ft³
